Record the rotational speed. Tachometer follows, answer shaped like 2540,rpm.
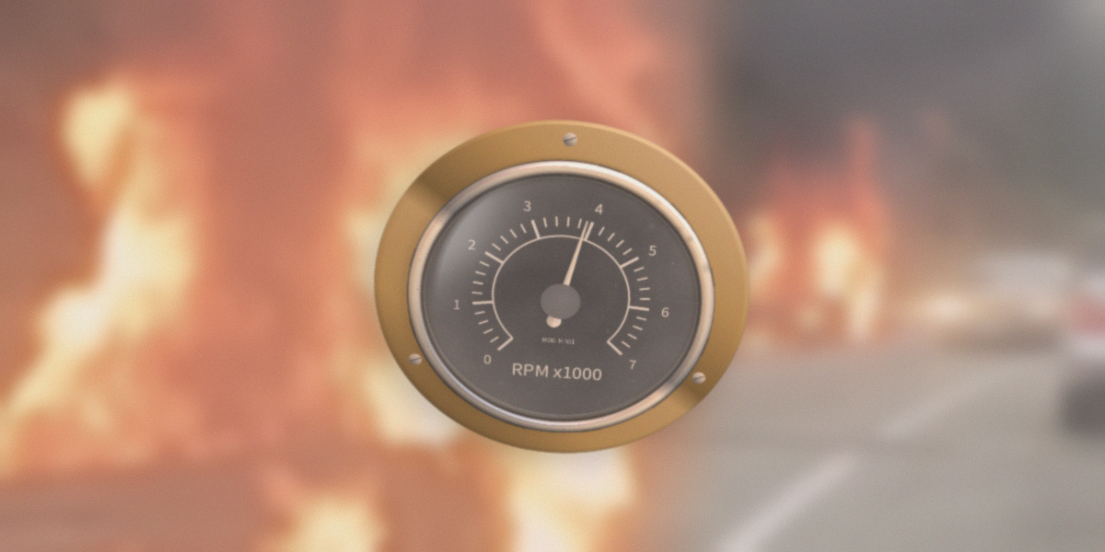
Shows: 3900,rpm
